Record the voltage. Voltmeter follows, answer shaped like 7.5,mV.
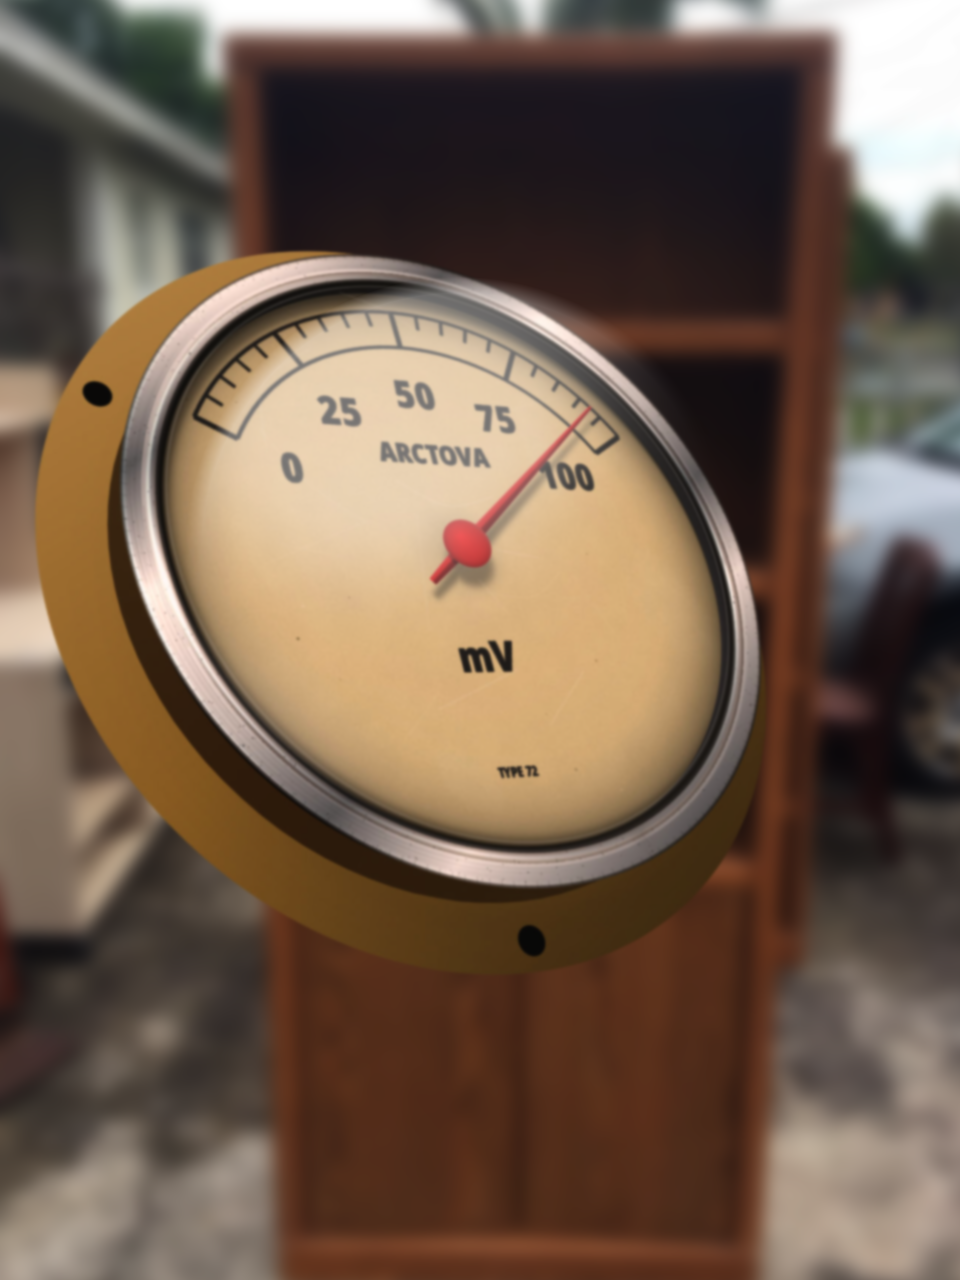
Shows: 92.5,mV
